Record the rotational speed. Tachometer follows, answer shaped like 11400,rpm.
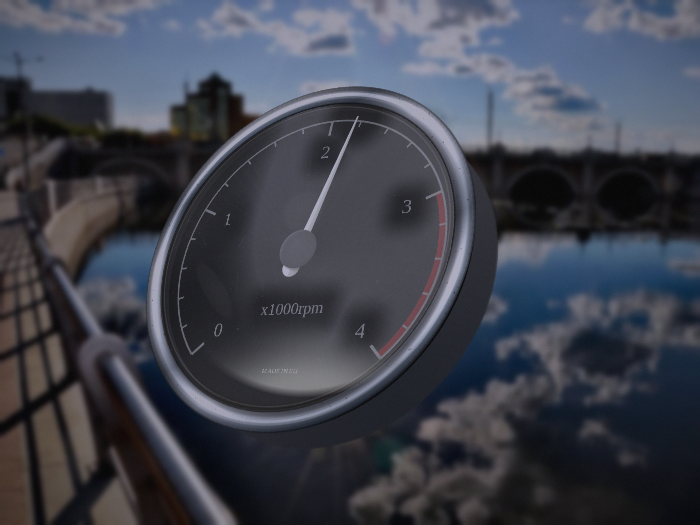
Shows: 2200,rpm
